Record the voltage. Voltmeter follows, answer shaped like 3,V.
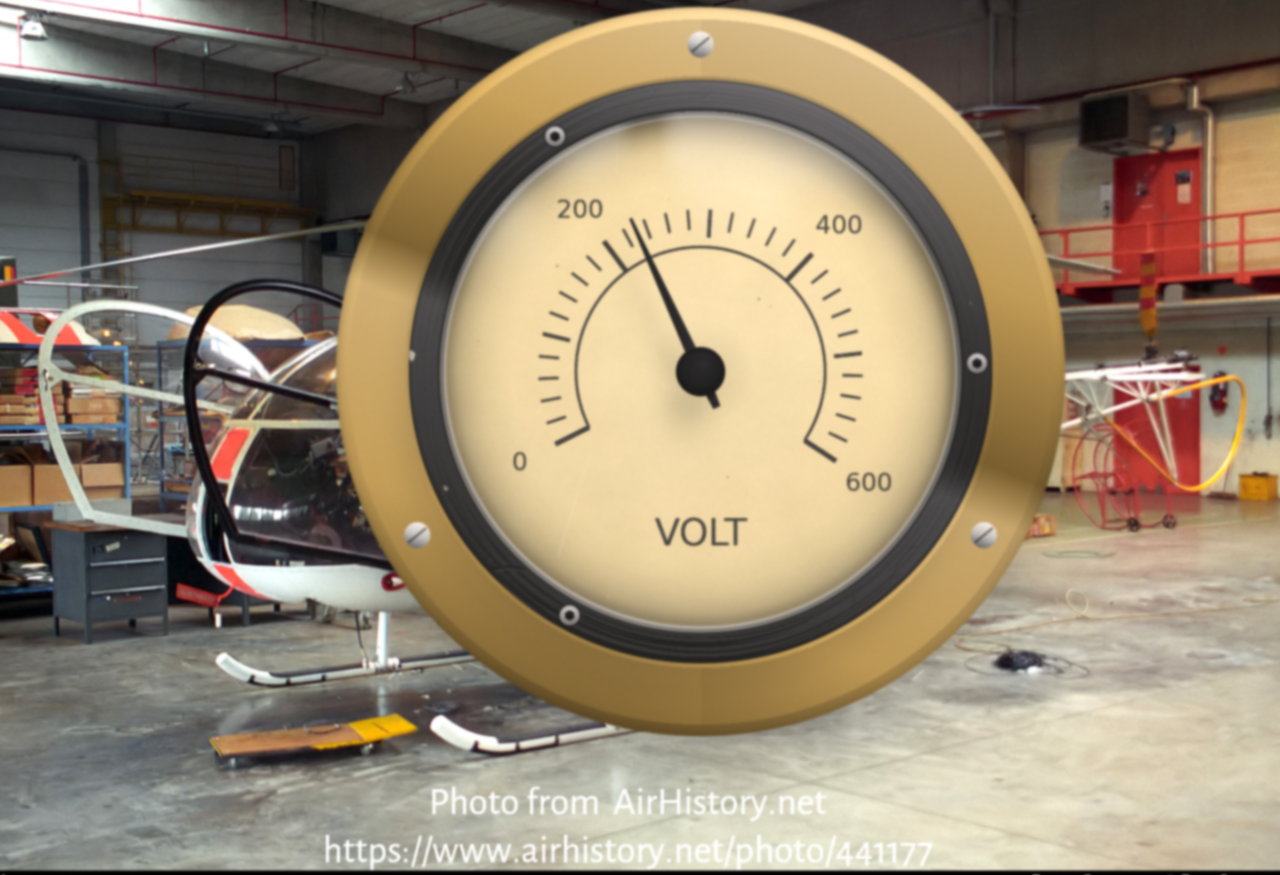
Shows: 230,V
